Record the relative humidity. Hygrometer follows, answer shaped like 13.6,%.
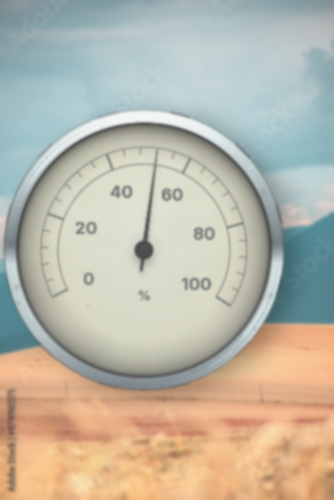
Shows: 52,%
